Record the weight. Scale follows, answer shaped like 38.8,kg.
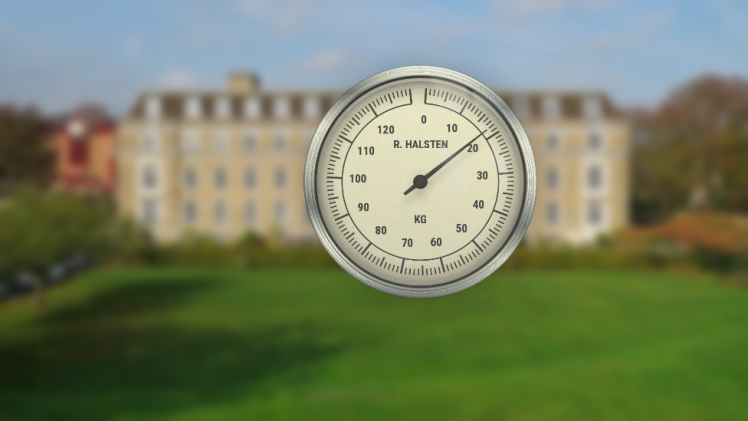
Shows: 18,kg
